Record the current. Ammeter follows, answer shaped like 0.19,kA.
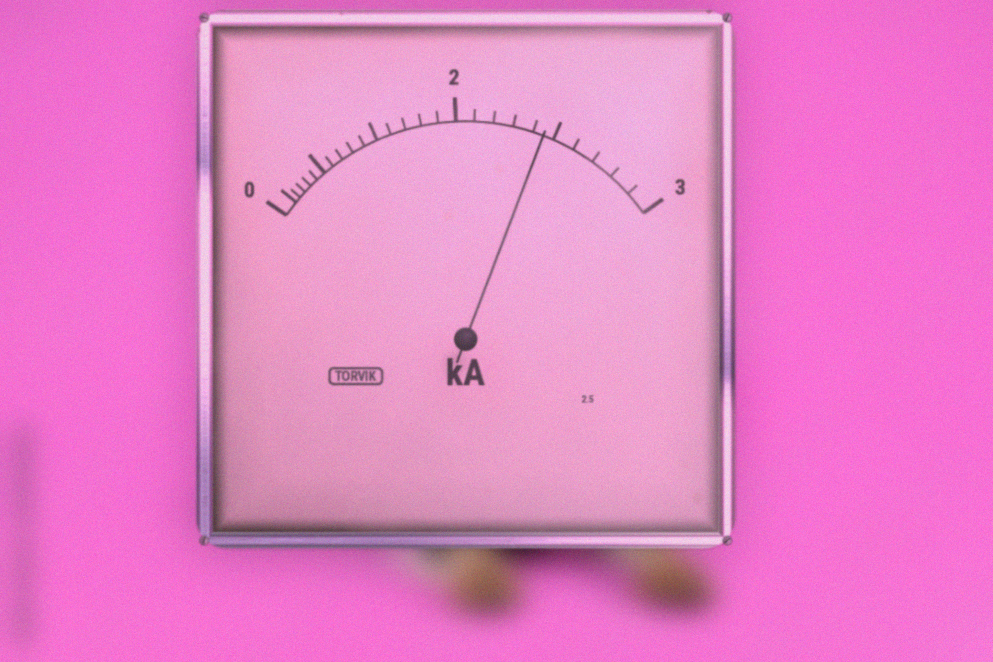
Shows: 2.45,kA
